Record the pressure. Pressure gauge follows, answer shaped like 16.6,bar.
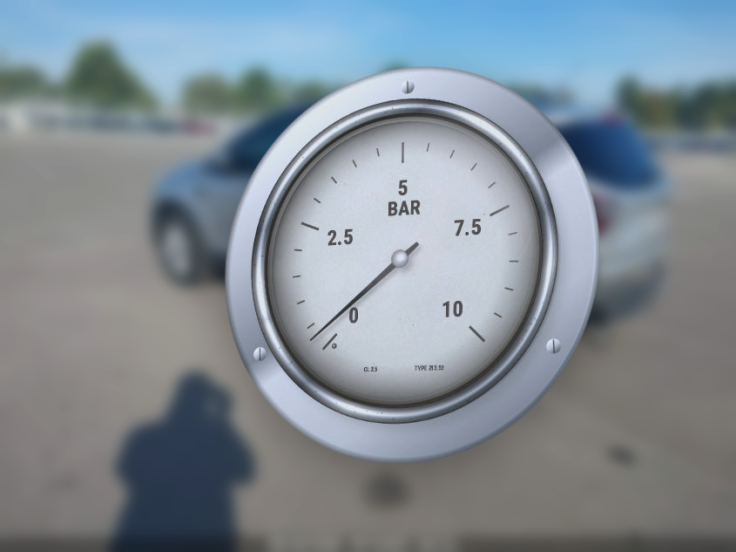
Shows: 0.25,bar
